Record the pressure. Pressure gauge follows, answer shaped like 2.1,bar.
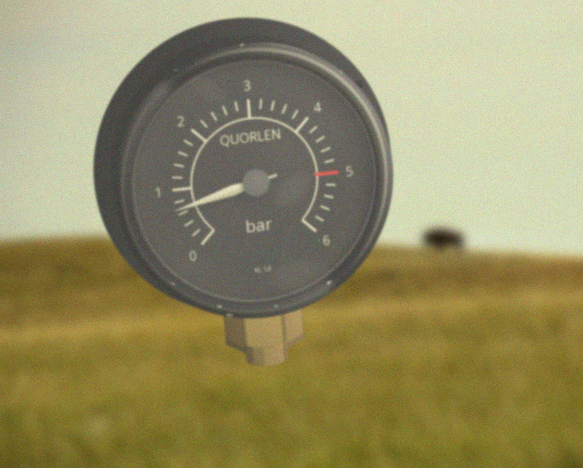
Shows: 0.7,bar
